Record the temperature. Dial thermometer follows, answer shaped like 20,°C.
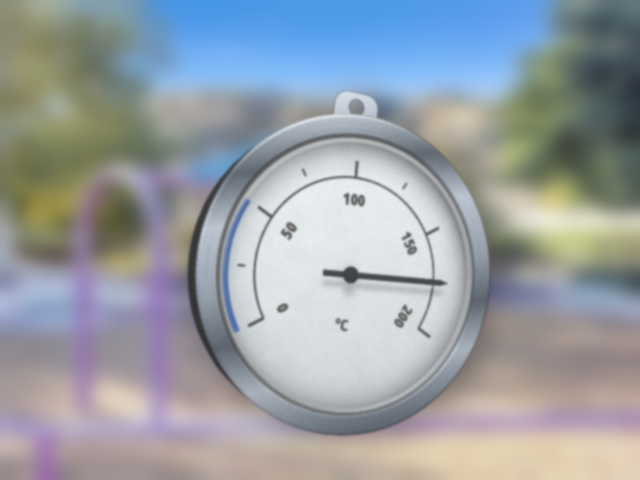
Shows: 175,°C
